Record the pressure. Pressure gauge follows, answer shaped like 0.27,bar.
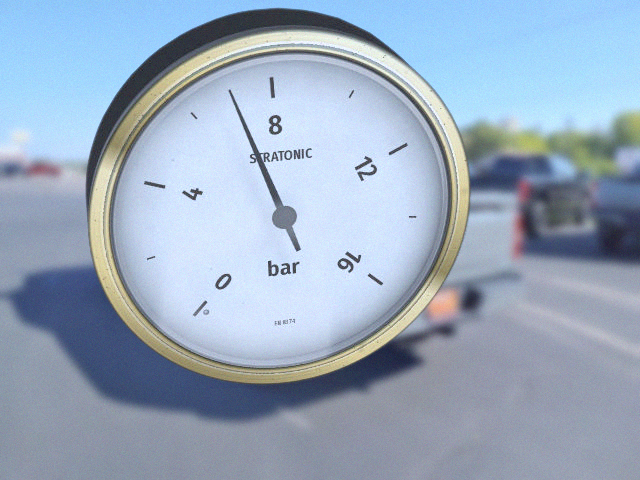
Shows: 7,bar
